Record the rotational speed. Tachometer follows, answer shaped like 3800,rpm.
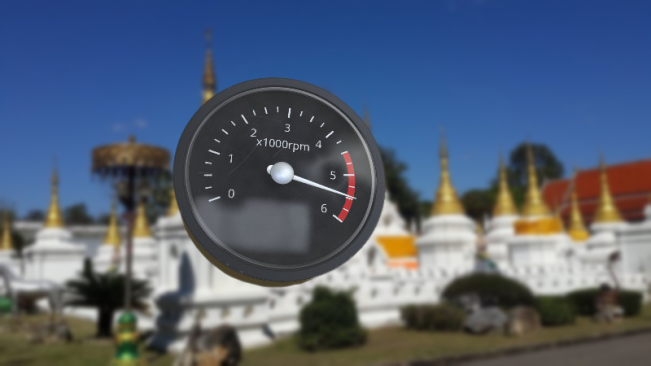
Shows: 5500,rpm
